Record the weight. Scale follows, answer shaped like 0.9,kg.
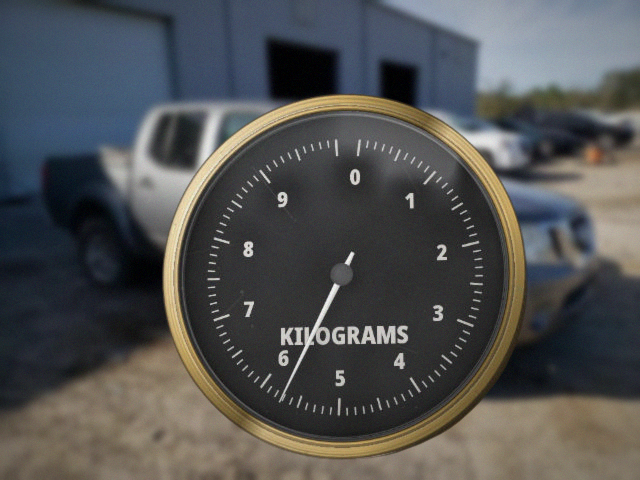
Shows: 5.7,kg
